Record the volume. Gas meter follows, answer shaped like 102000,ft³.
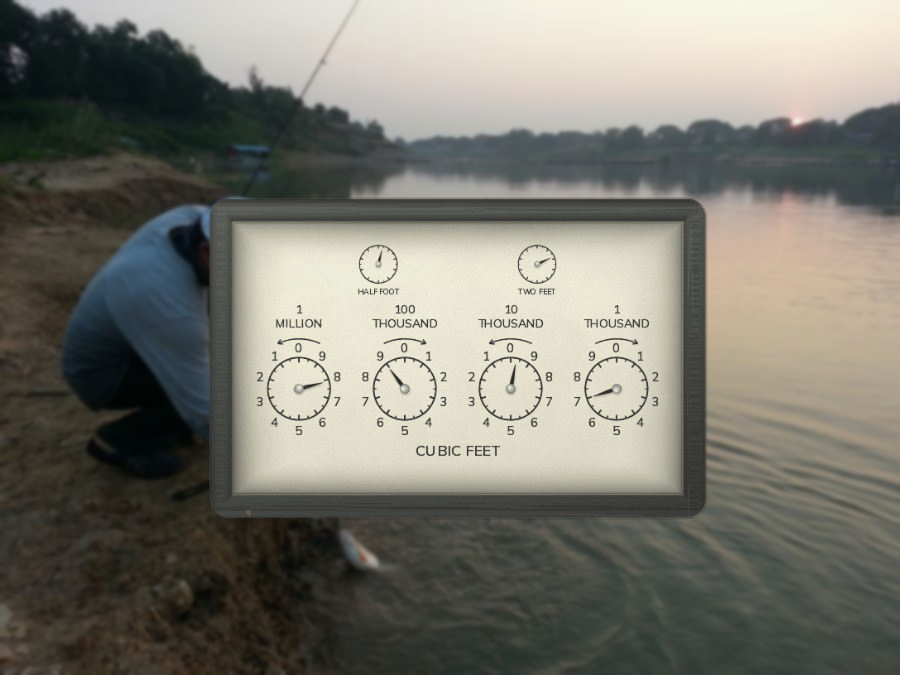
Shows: 789700,ft³
